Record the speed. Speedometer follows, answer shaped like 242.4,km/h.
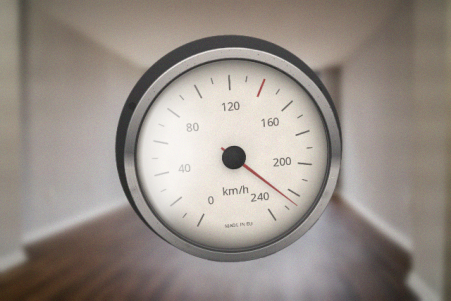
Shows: 225,km/h
